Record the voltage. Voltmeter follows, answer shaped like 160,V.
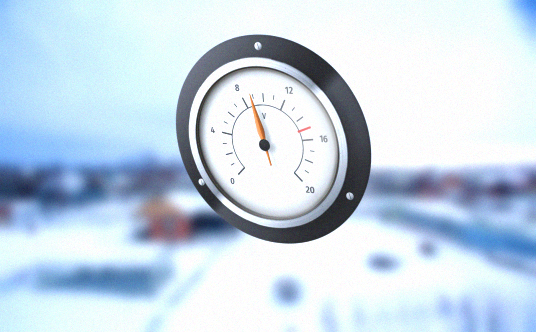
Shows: 9,V
